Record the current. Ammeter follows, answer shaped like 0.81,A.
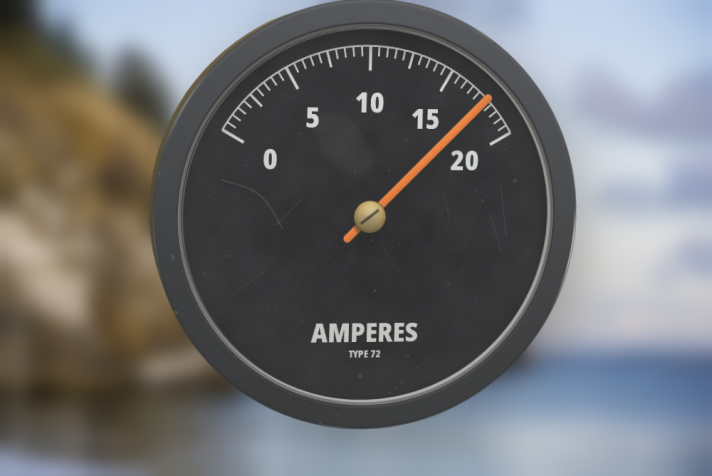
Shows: 17.5,A
